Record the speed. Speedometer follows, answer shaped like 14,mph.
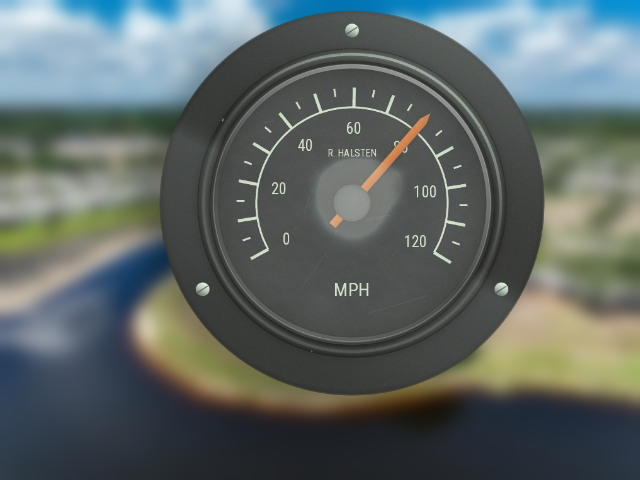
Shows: 80,mph
